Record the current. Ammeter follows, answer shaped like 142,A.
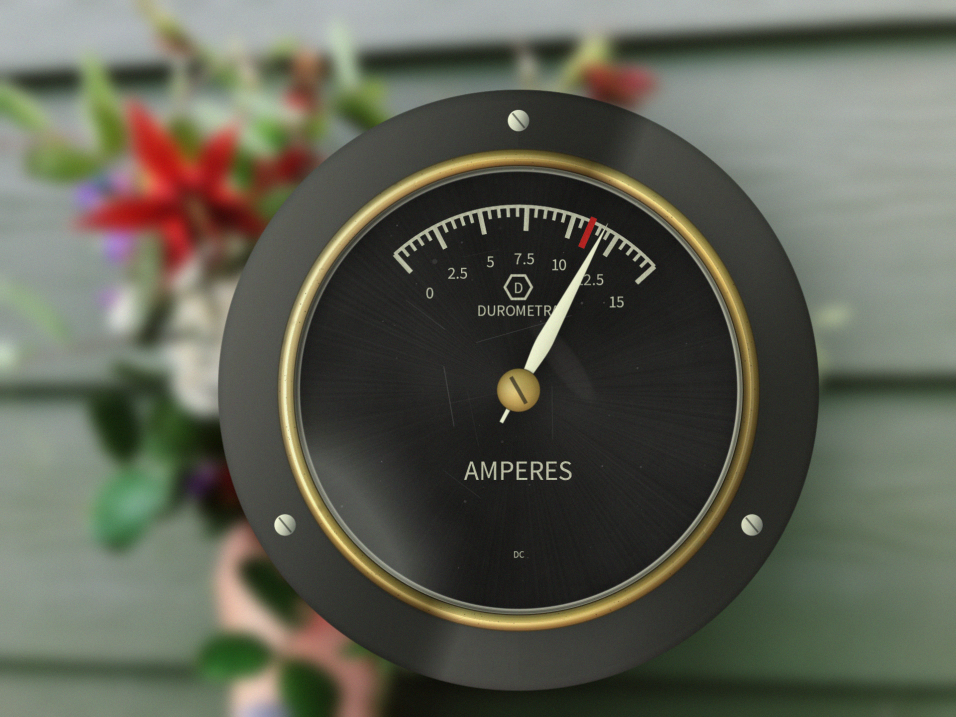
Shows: 11.75,A
